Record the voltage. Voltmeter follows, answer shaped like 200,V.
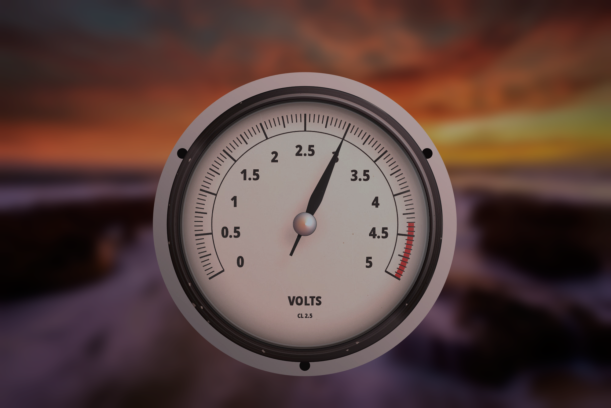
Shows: 3,V
